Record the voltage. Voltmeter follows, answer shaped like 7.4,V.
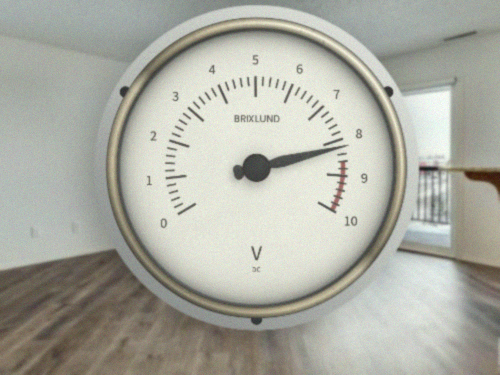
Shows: 8.2,V
